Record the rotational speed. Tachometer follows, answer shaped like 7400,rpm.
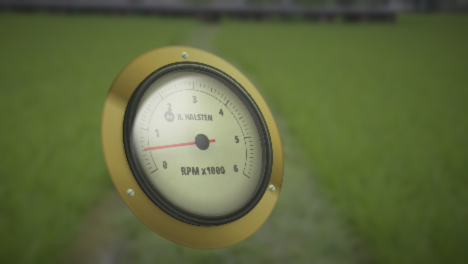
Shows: 500,rpm
